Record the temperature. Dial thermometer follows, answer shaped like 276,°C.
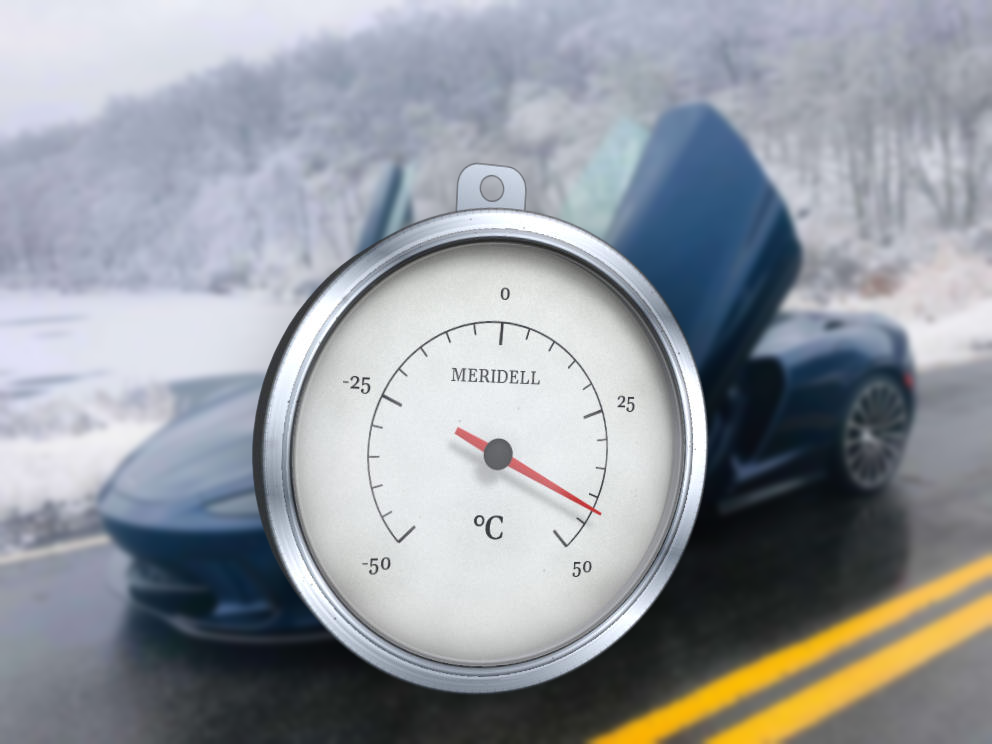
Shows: 42.5,°C
